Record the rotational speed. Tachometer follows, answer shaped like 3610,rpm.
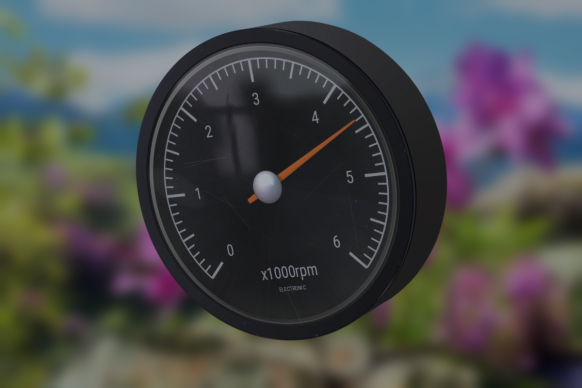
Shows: 4400,rpm
